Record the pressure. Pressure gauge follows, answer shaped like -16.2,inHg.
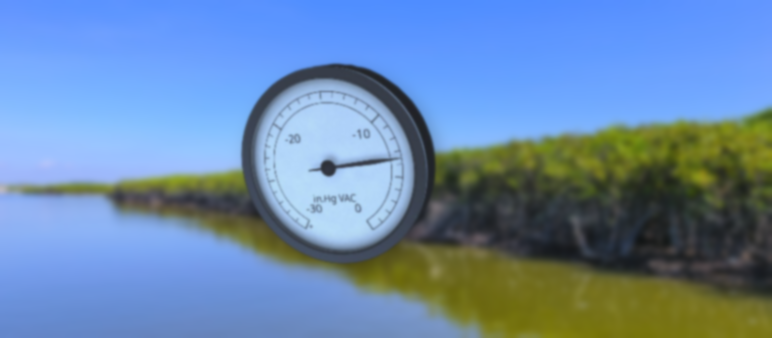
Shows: -6.5,inHg
